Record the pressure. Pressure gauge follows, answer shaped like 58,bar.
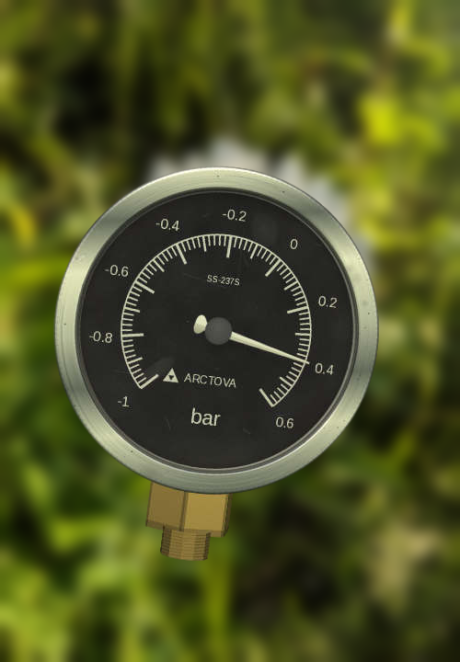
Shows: 0.4,bar
